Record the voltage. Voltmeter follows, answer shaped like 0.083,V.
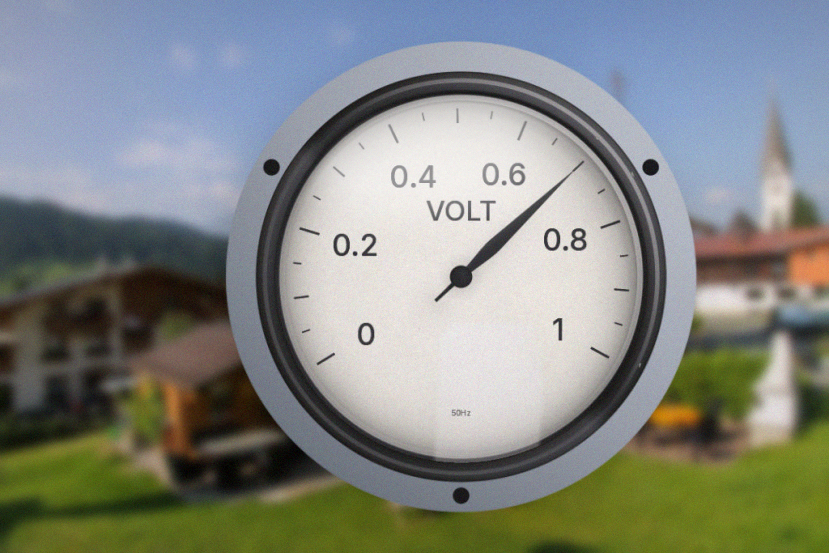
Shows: 0.7,V
